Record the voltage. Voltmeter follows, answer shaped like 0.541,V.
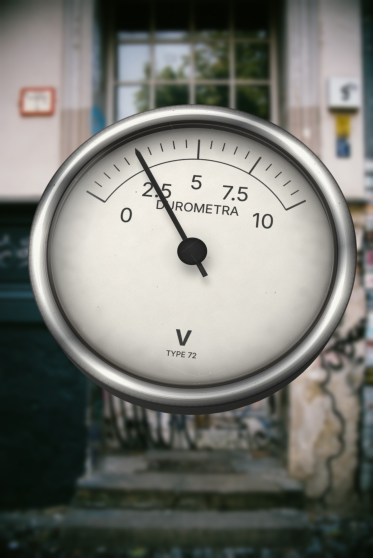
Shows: 2.5,V
